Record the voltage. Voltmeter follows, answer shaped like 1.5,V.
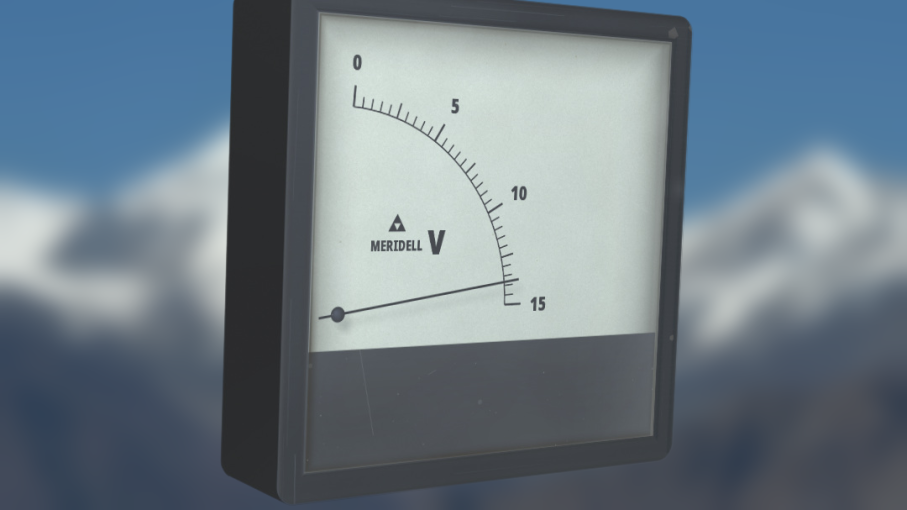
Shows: 13.75,V
